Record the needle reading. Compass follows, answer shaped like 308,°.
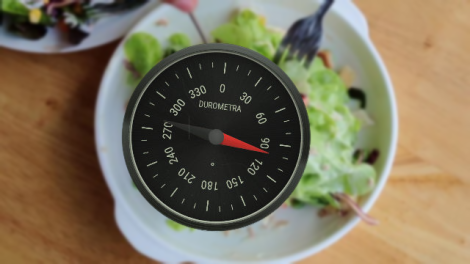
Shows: 100,°
